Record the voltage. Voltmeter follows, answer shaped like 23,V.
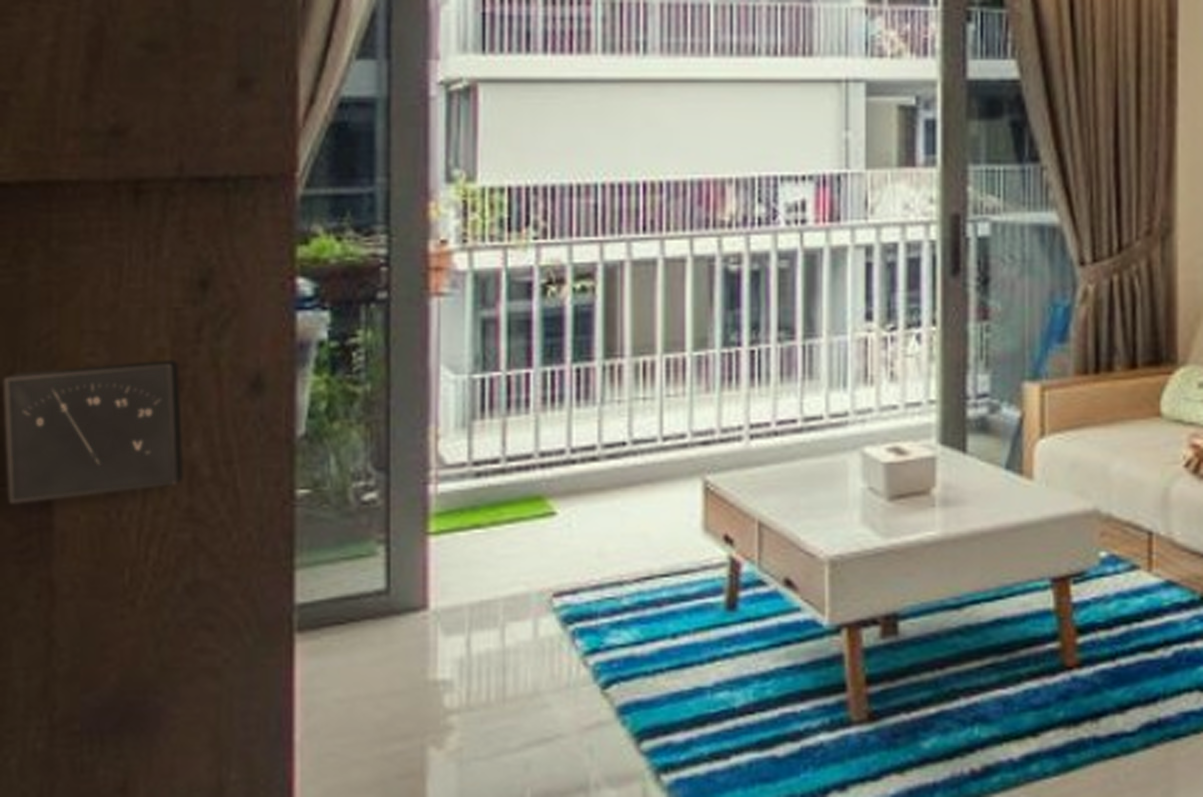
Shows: 5,V
